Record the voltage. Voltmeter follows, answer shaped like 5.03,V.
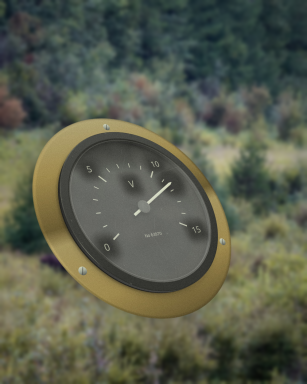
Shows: 11.5,V
